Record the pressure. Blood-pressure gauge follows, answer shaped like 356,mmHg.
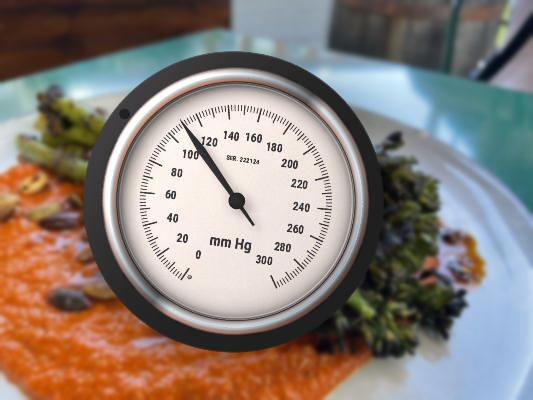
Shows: 110,mmHg
